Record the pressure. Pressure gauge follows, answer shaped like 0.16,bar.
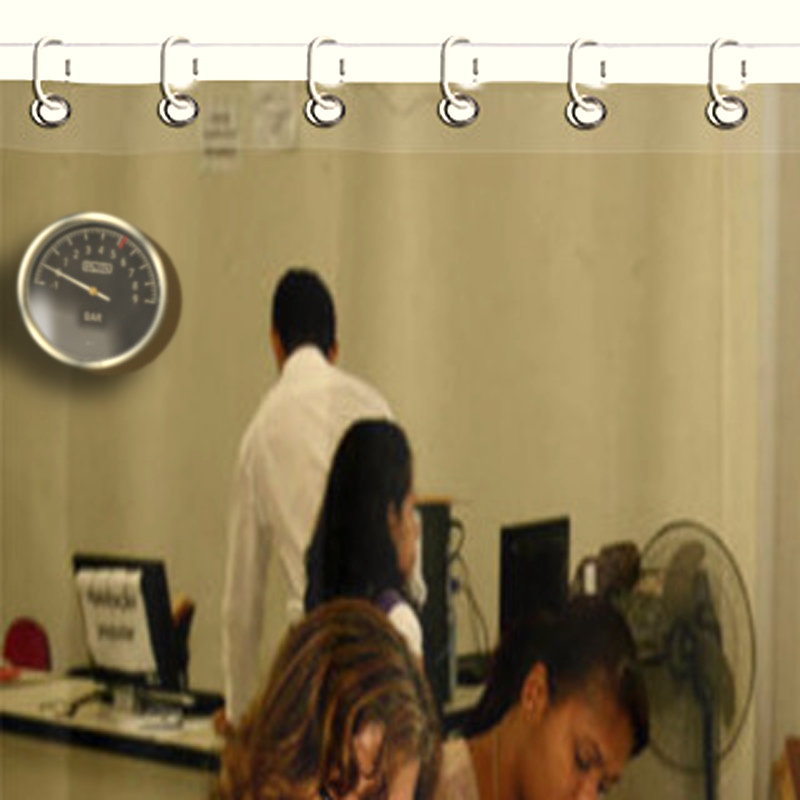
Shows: 0,bar
